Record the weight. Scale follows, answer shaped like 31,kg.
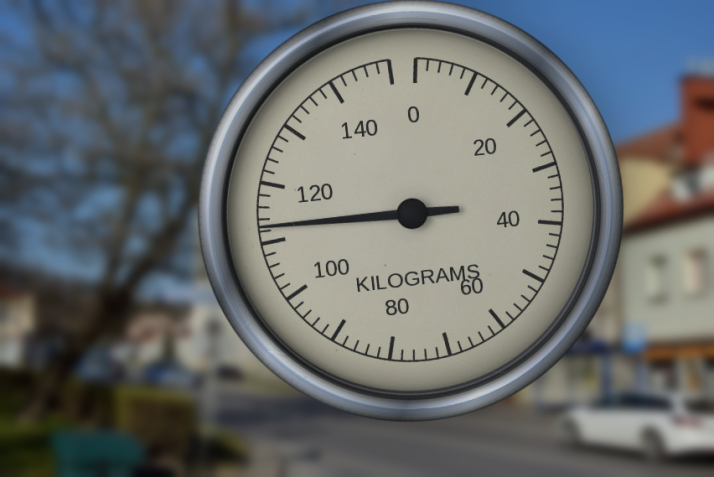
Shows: 113,kg
